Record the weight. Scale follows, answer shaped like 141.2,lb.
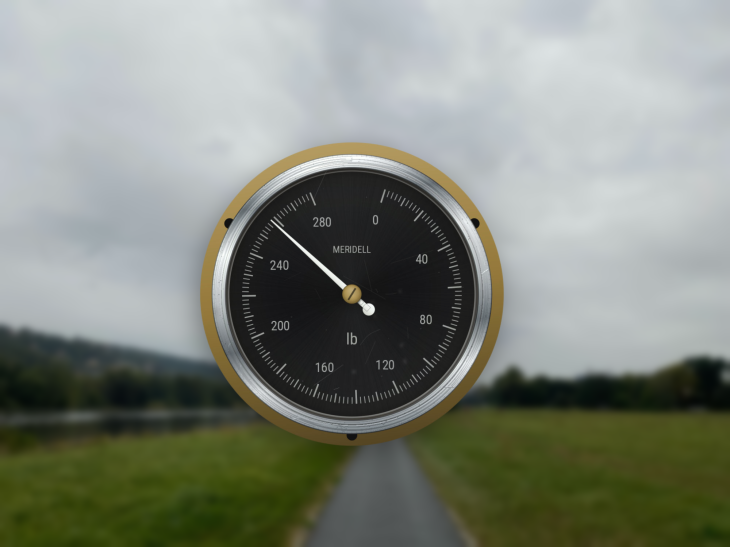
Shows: 258,lb
